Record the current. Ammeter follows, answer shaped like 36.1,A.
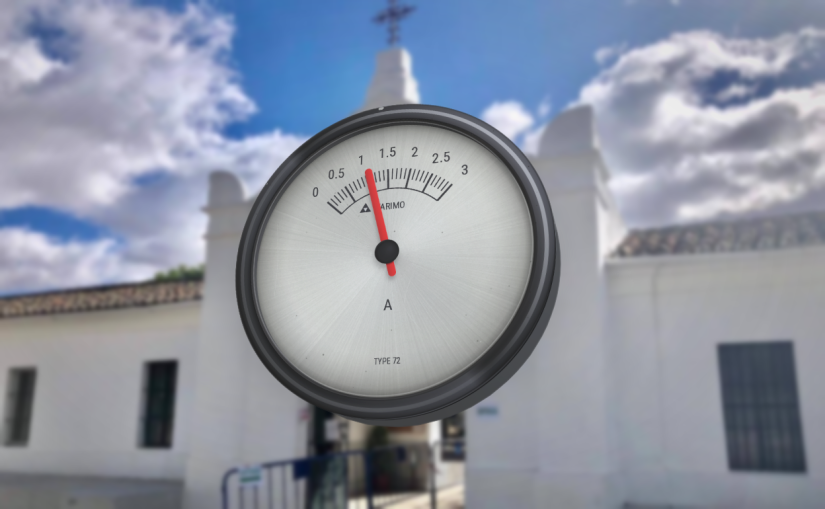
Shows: 1.1,A
